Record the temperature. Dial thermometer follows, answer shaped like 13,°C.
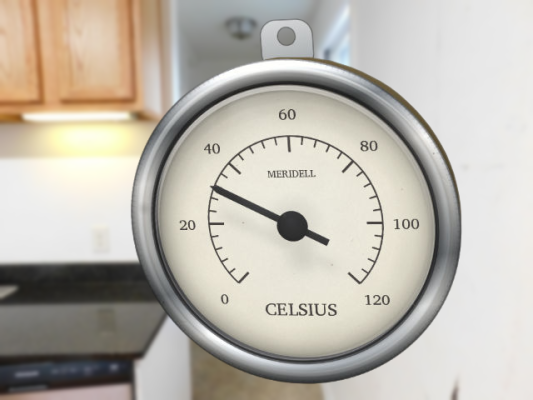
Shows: 32,°C
